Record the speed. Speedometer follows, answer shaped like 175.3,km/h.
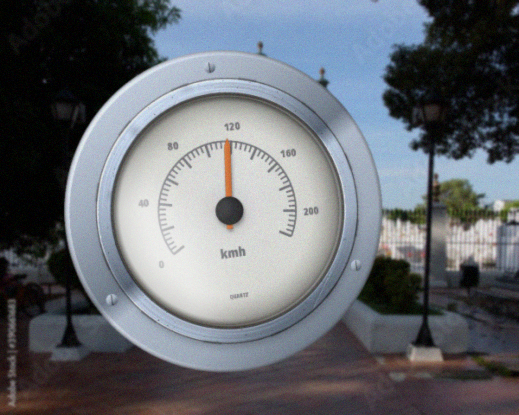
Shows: 116,km/h
